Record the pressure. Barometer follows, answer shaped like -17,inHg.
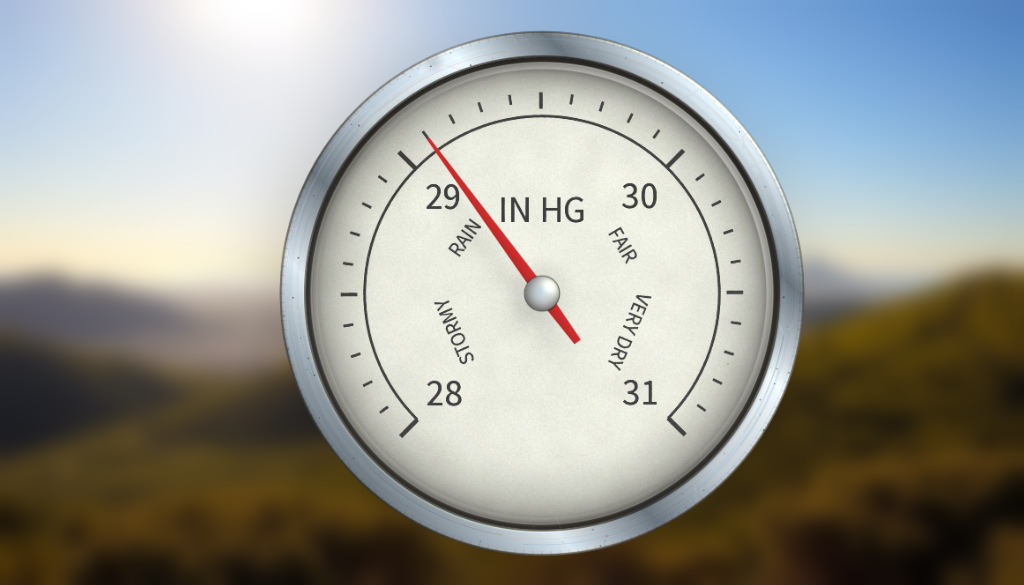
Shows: 29.1,inHg
